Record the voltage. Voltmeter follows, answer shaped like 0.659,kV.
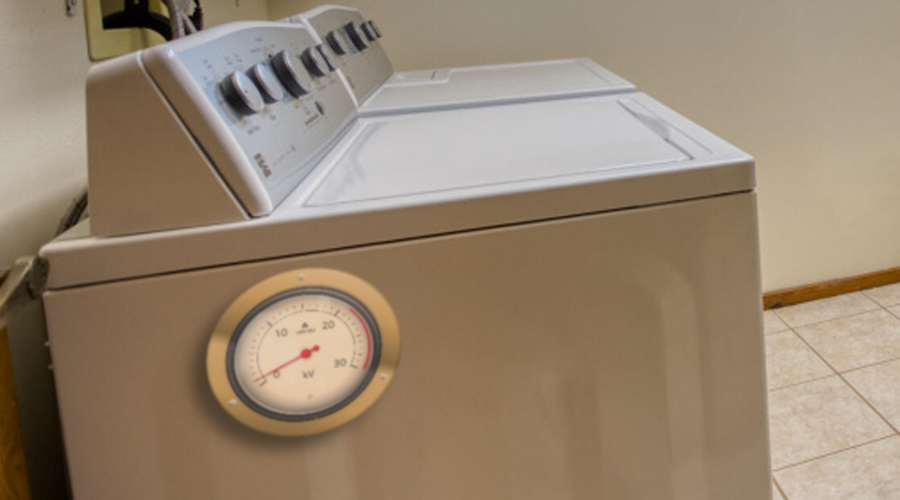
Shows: 1,kV
